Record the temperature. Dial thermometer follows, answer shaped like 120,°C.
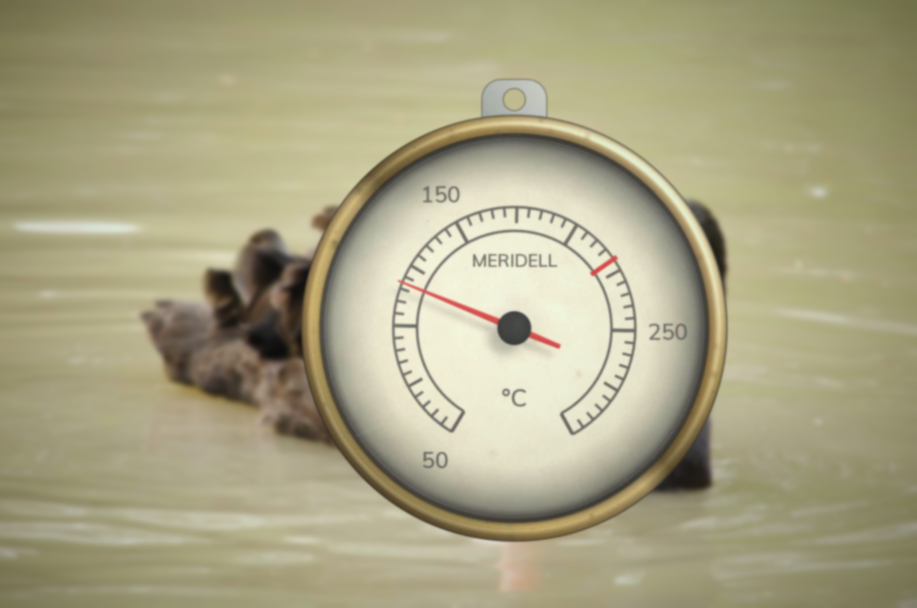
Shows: 117.5,°C
